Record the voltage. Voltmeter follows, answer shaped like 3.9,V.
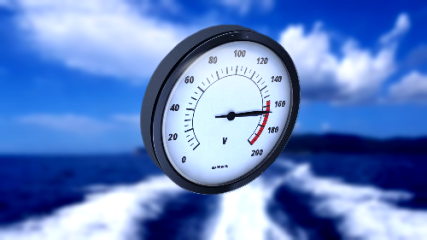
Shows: 165,V
